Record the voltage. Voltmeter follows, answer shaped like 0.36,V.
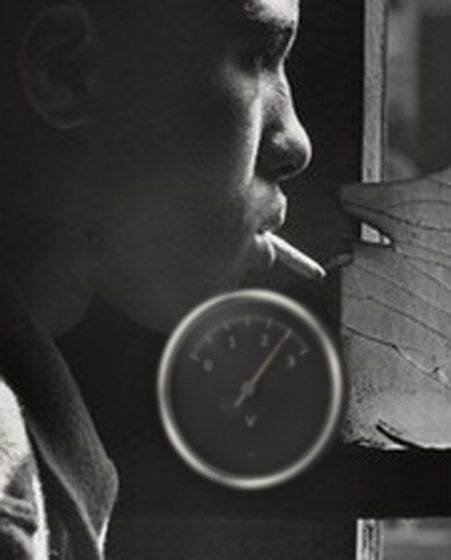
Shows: 2.5,V
